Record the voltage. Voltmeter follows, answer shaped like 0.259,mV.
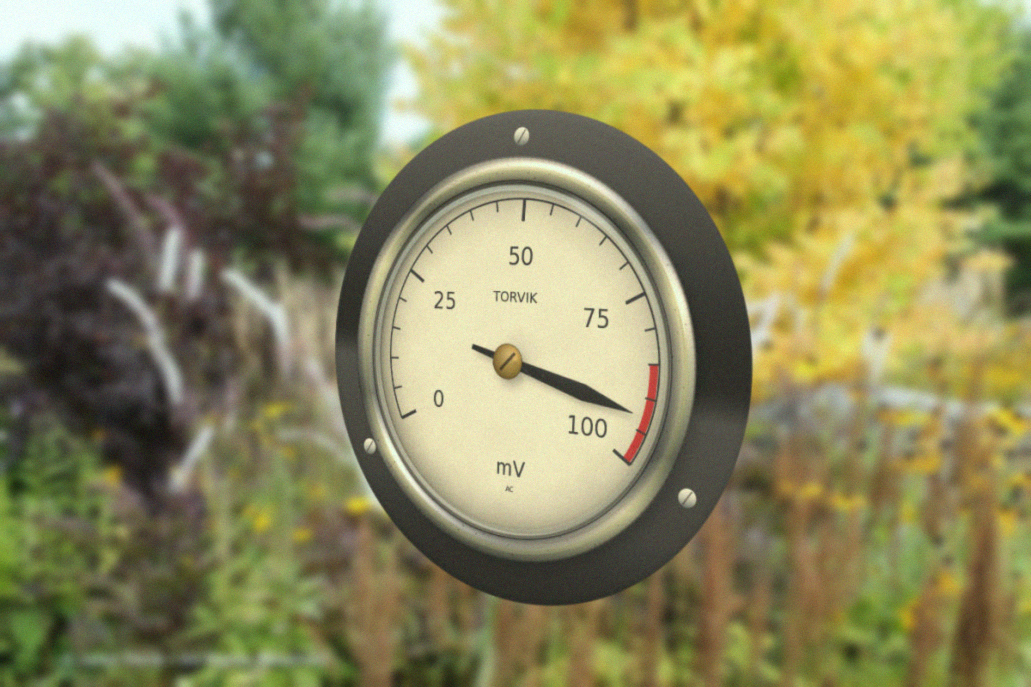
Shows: 92.5,mV
